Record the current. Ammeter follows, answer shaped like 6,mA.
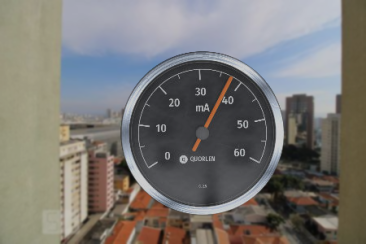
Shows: 37.5,mA
